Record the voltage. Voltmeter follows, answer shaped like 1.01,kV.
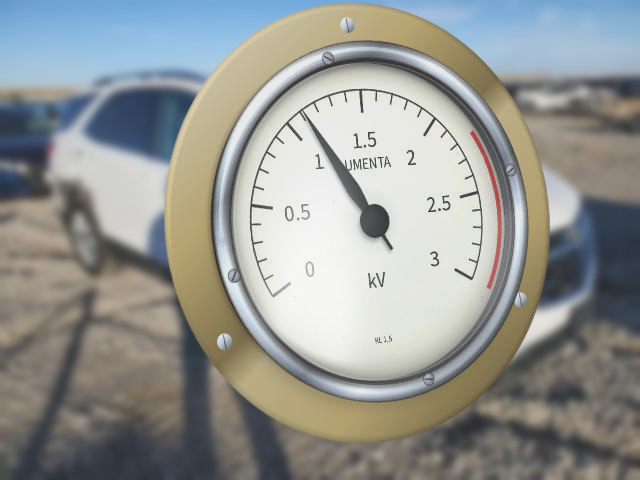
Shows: 1.1,kV
